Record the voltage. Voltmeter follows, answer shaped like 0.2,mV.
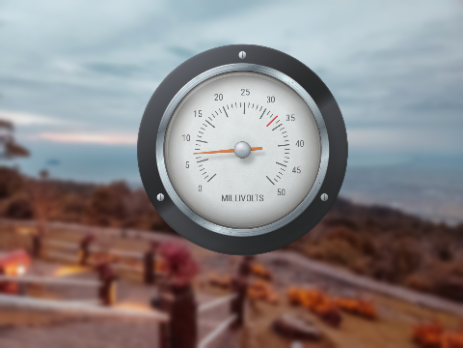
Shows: 7,mV
